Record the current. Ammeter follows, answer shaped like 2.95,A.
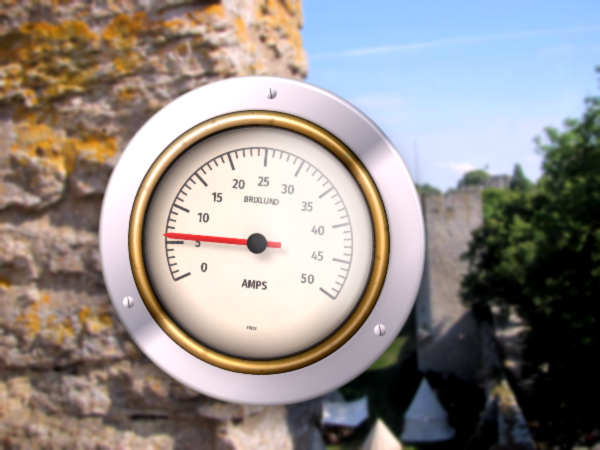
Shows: 6,A
